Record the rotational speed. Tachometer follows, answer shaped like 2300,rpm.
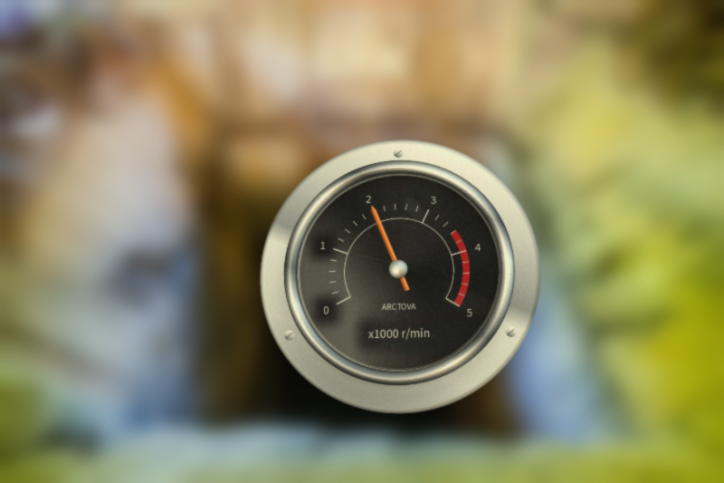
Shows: 2000,rpm
